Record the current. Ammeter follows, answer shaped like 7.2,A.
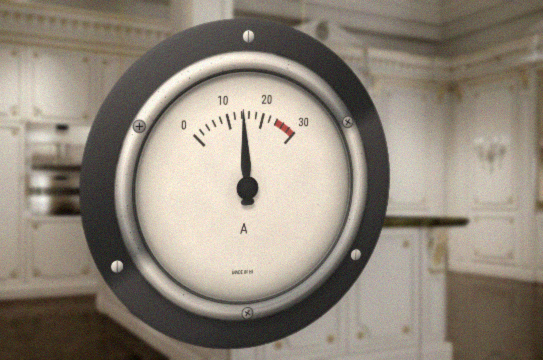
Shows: 14,A
